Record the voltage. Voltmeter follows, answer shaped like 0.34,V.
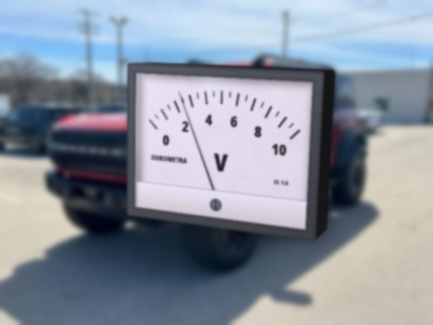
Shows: 2.5,V
